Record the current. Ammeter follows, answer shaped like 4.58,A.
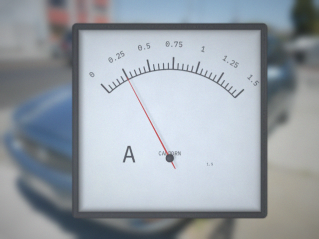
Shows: 0.25,A
